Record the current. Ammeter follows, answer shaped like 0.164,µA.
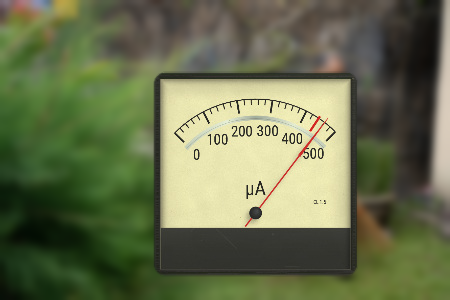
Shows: 460,µA
